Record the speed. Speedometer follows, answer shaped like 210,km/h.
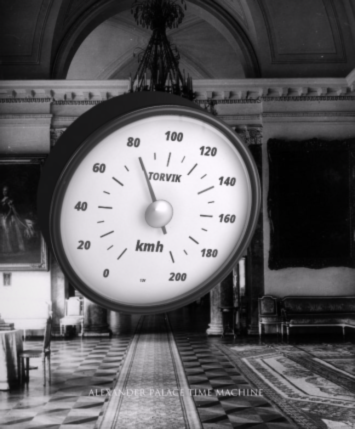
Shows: 80,km/h
